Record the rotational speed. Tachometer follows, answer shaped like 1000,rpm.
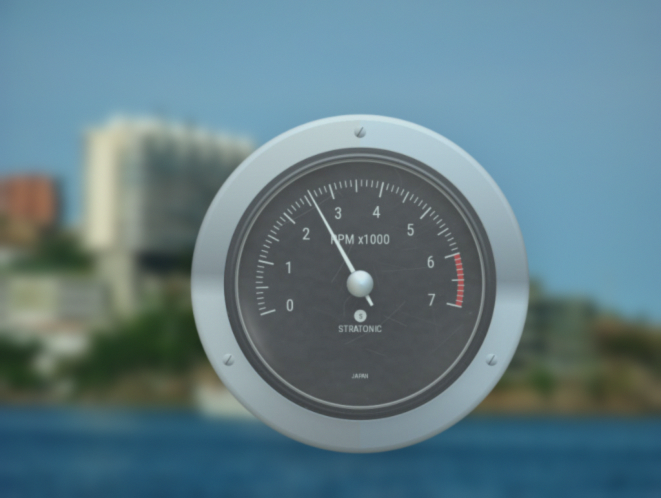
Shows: 2600,rpm
